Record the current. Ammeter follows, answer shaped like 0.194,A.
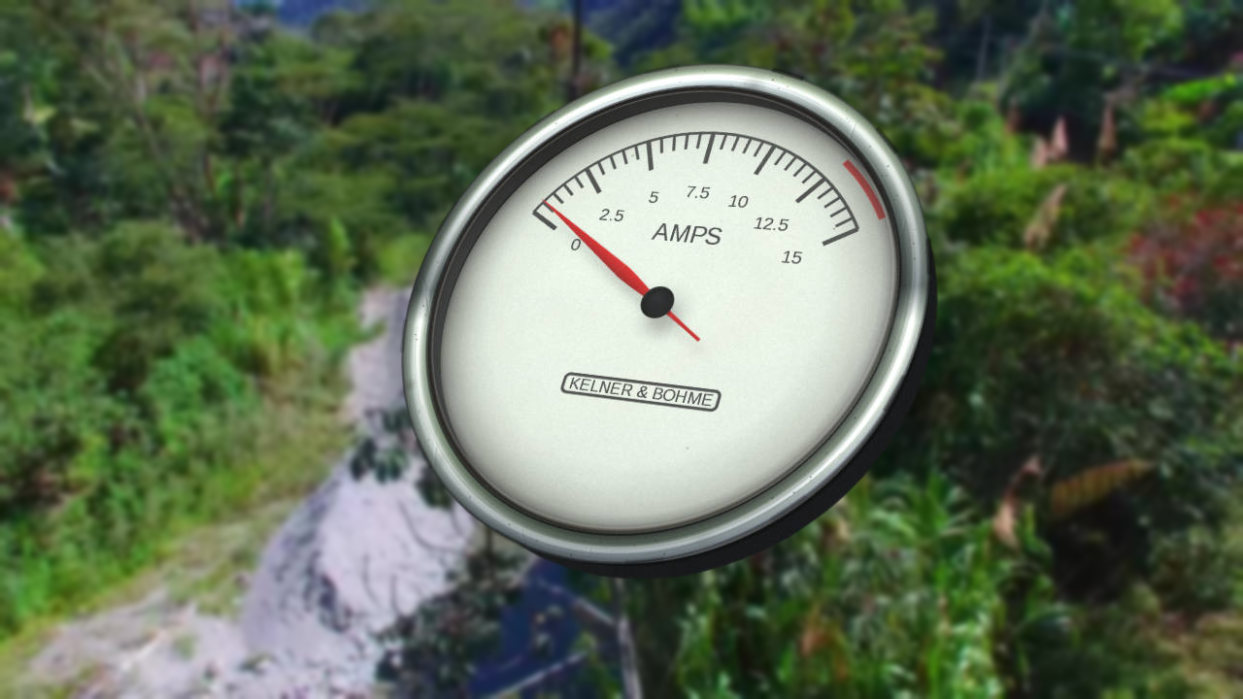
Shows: 0.5,A
